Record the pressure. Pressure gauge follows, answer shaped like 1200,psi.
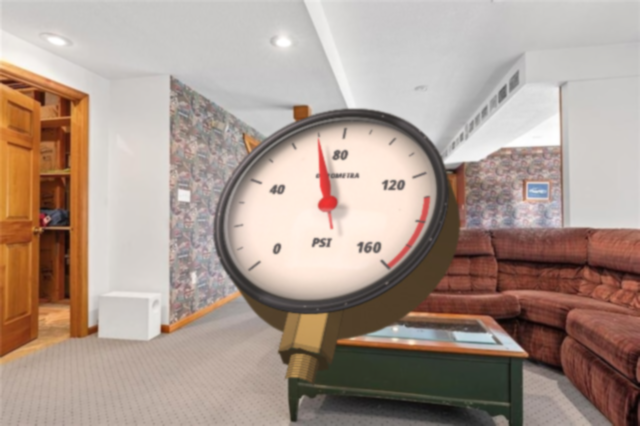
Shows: 70,psi
